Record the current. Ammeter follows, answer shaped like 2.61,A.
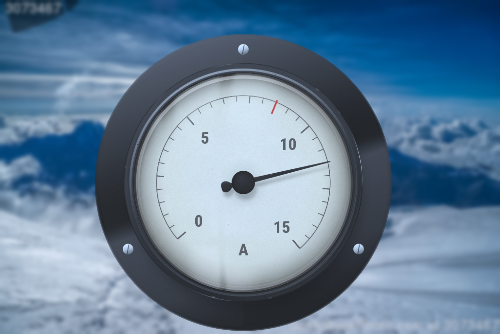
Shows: 11.5,A
